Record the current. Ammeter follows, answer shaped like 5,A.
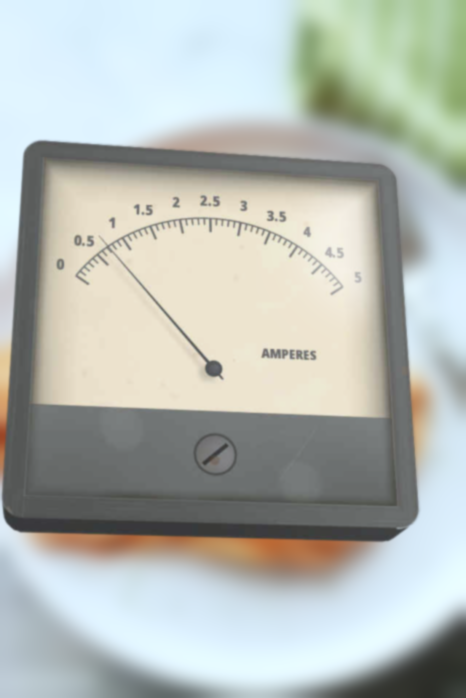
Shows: 0.7,A
